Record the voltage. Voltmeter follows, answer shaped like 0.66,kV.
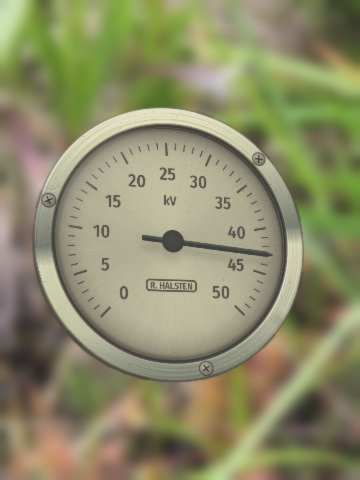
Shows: 43,kV
